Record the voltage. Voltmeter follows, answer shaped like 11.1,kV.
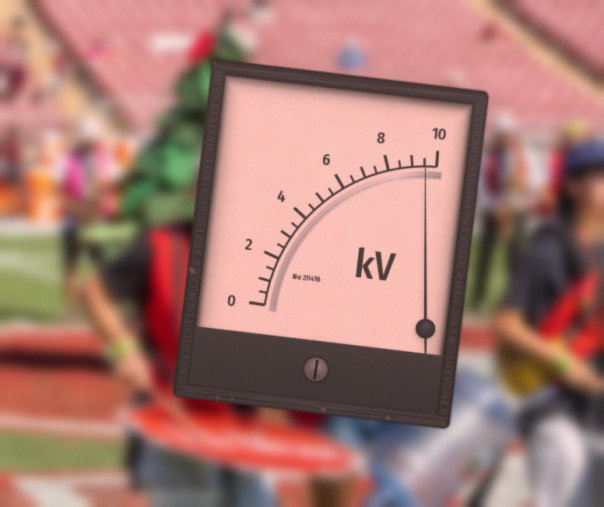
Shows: 9.5,kV
